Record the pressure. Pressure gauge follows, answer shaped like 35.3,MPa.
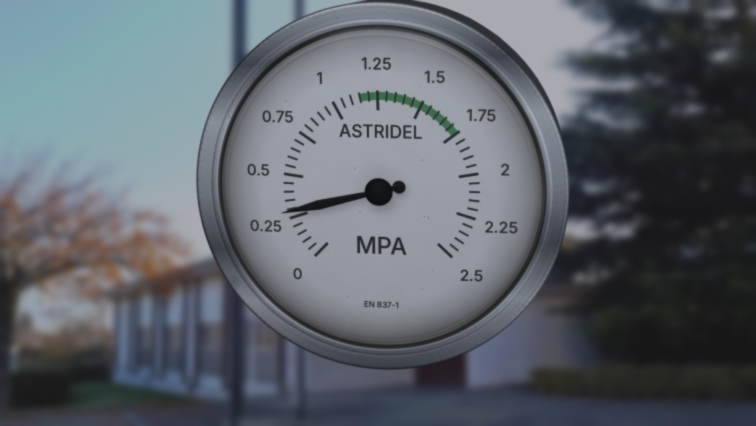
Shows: 0.3,MPa
